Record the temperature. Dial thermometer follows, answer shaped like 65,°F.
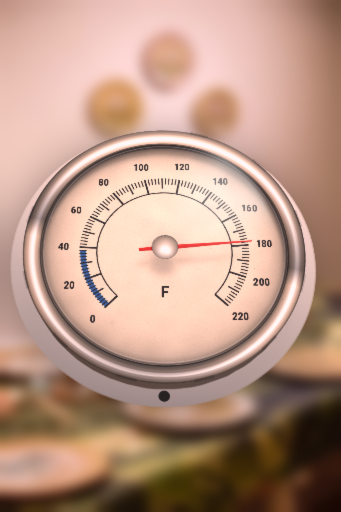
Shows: 180,°F
